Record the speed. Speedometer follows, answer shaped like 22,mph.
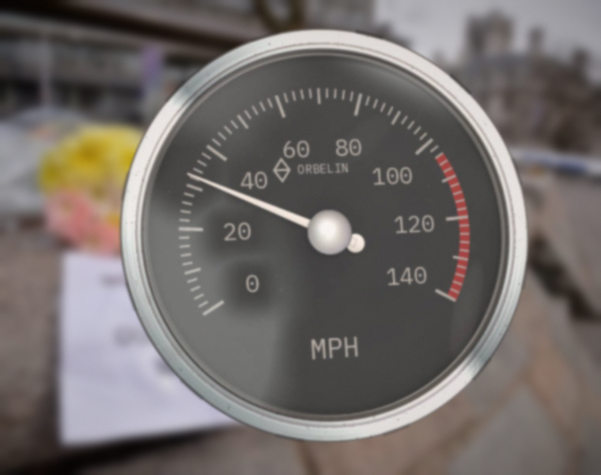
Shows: 32,mph
